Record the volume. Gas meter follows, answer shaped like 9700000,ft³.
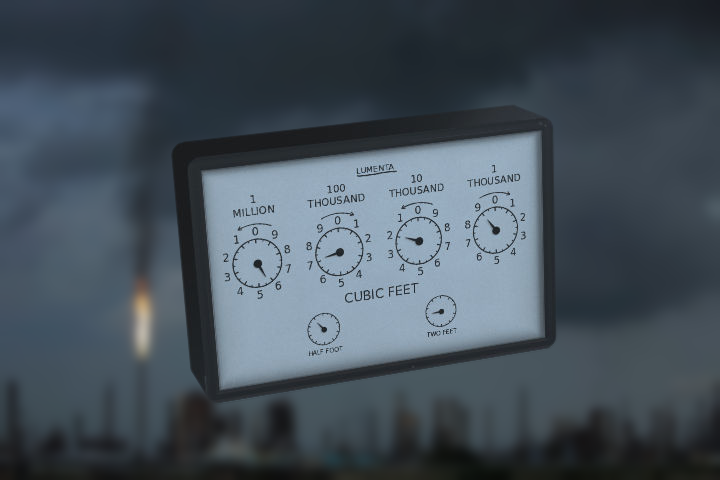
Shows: 571900,ft³
